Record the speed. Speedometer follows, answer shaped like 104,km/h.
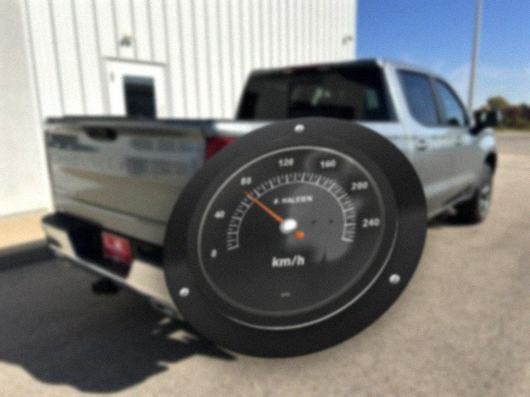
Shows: 70,km/h
